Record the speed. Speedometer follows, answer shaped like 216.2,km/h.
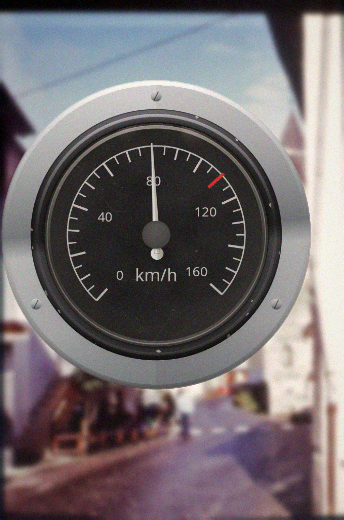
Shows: 80,km/h
